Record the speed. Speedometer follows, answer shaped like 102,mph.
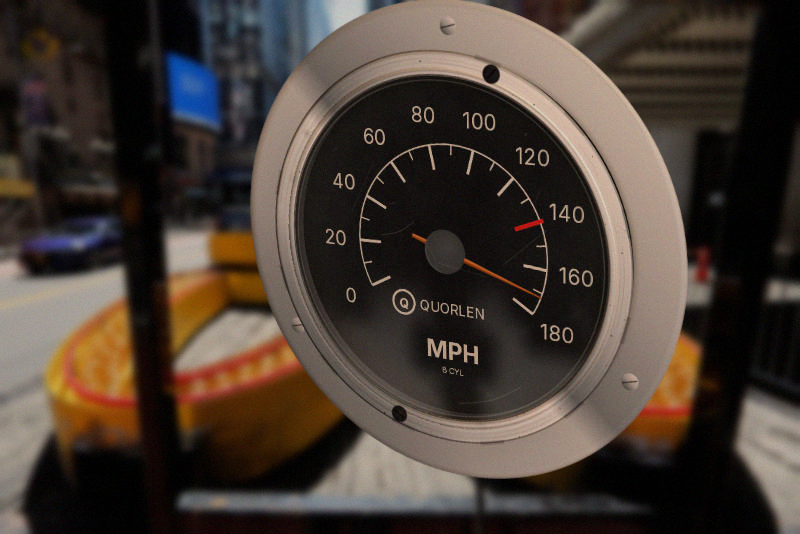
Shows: 170,mph
